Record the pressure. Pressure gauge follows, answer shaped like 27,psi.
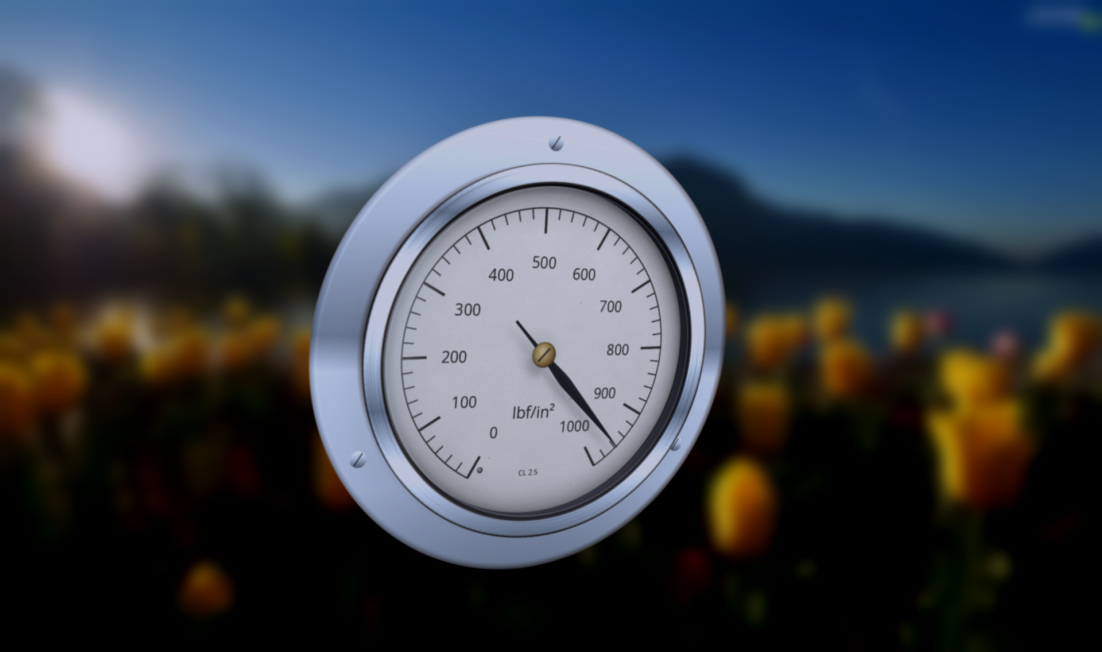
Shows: 960,psi
